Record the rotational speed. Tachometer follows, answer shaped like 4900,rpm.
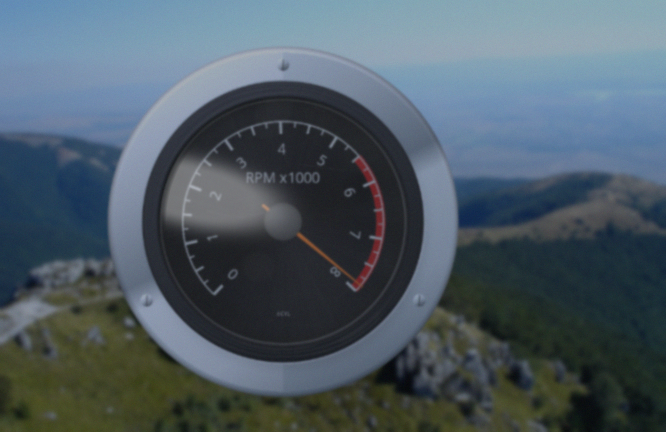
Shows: 7875,rpm
